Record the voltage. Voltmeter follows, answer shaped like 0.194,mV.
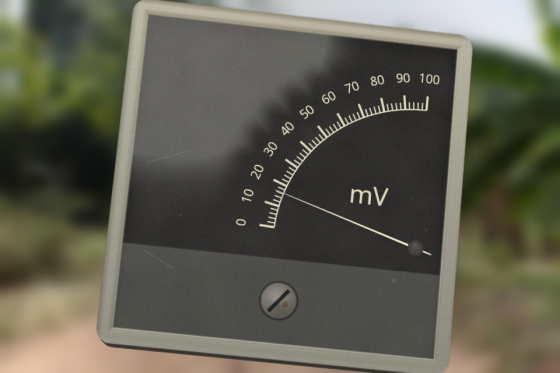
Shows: 16,mV
